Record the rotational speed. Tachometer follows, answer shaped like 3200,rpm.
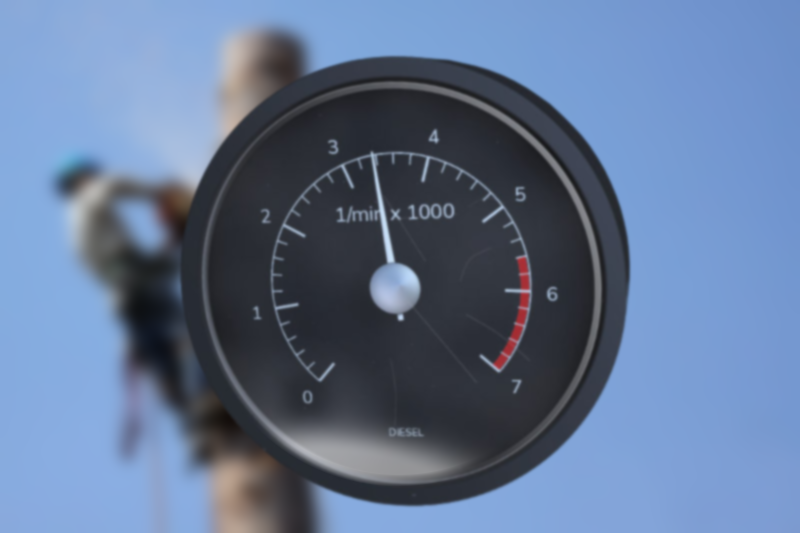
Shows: 3400,rpm
